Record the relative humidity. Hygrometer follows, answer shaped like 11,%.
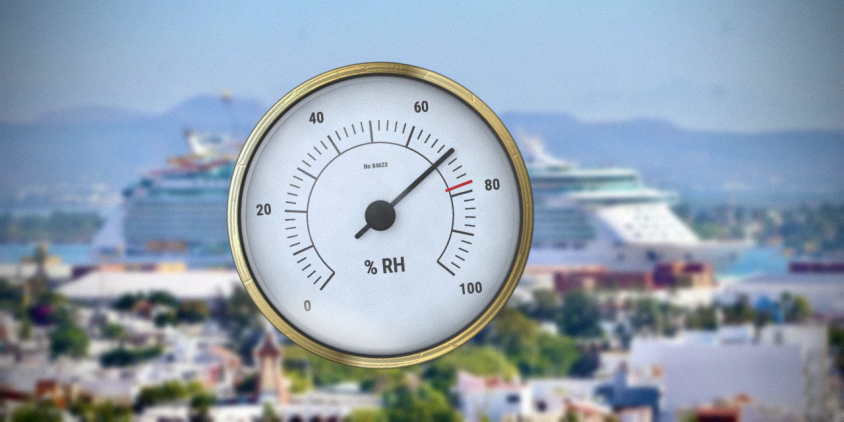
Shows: 70,%
